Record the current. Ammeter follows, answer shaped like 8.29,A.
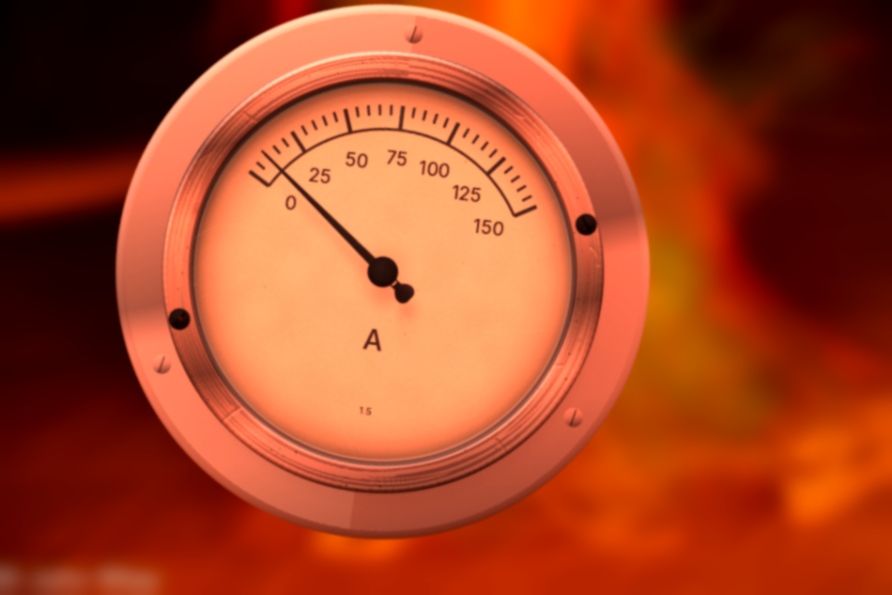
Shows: 10,A
